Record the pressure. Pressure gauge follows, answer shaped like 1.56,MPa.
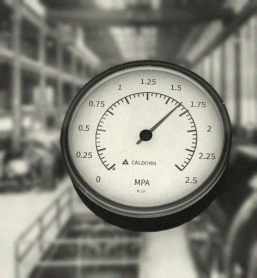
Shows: 1.65,MPa
